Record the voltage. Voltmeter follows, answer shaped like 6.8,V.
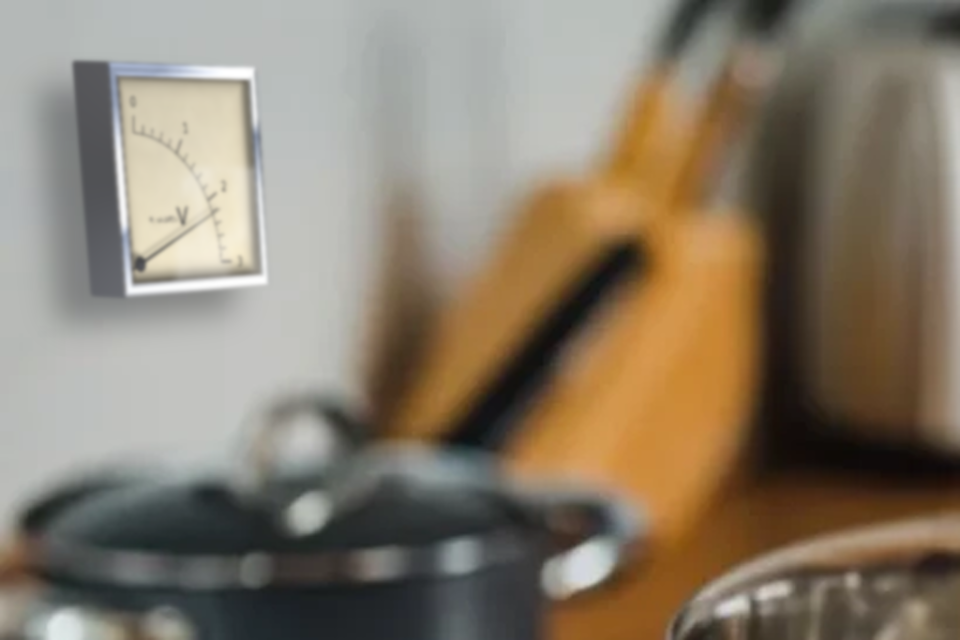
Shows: 2.2,V
